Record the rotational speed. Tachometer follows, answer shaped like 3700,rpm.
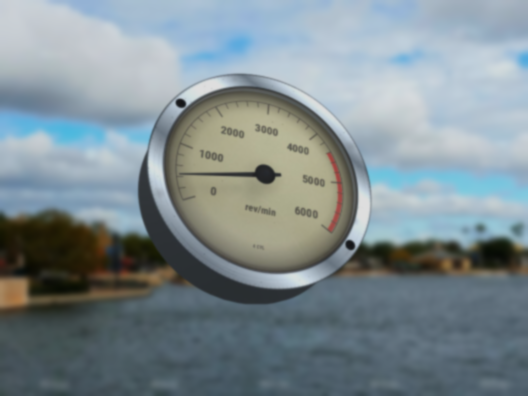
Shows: 400,rpm
